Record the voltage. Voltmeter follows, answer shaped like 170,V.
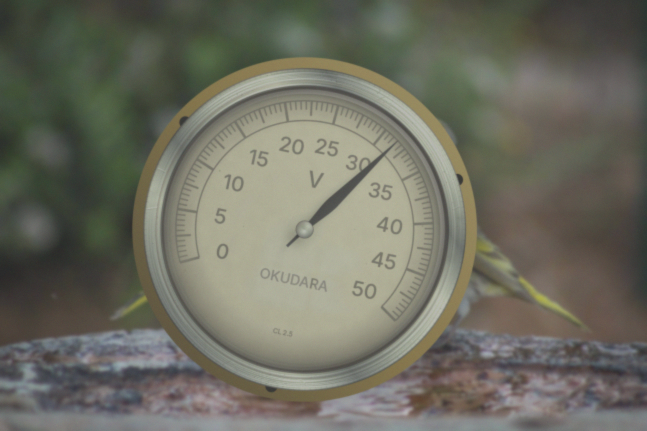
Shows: 31.5,V
